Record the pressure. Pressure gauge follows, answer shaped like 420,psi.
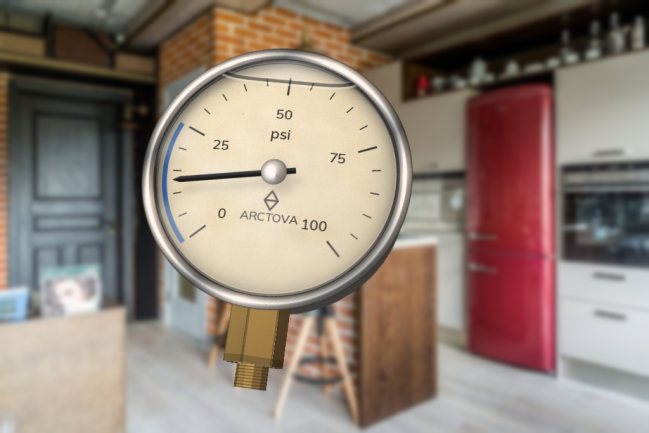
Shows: 12.5,psi
